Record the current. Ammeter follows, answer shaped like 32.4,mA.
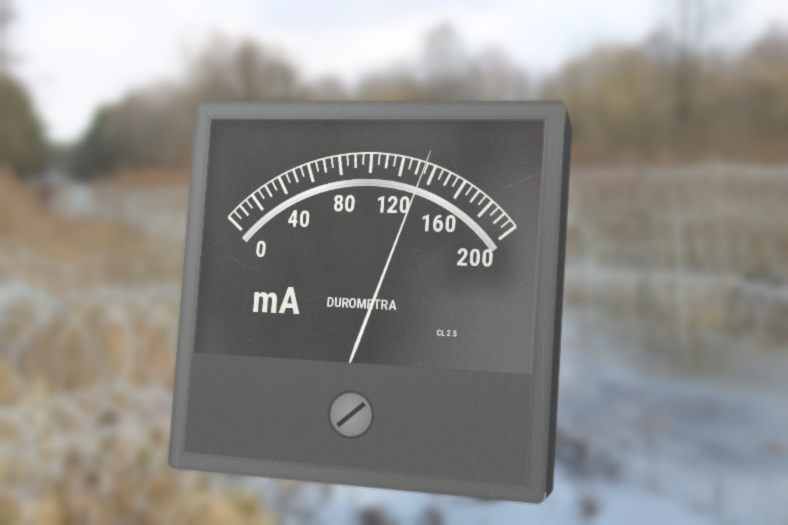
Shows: 135,mA
